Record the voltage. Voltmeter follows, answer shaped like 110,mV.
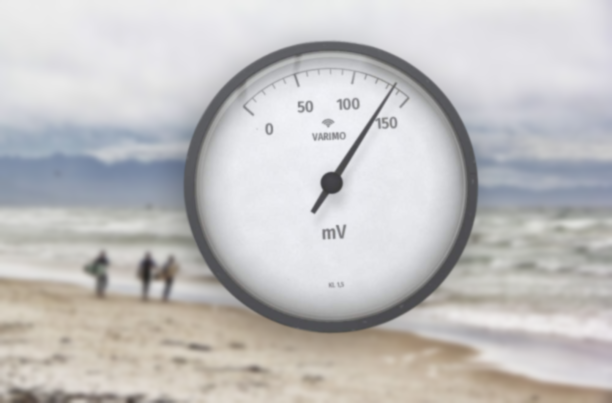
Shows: 135,mV
